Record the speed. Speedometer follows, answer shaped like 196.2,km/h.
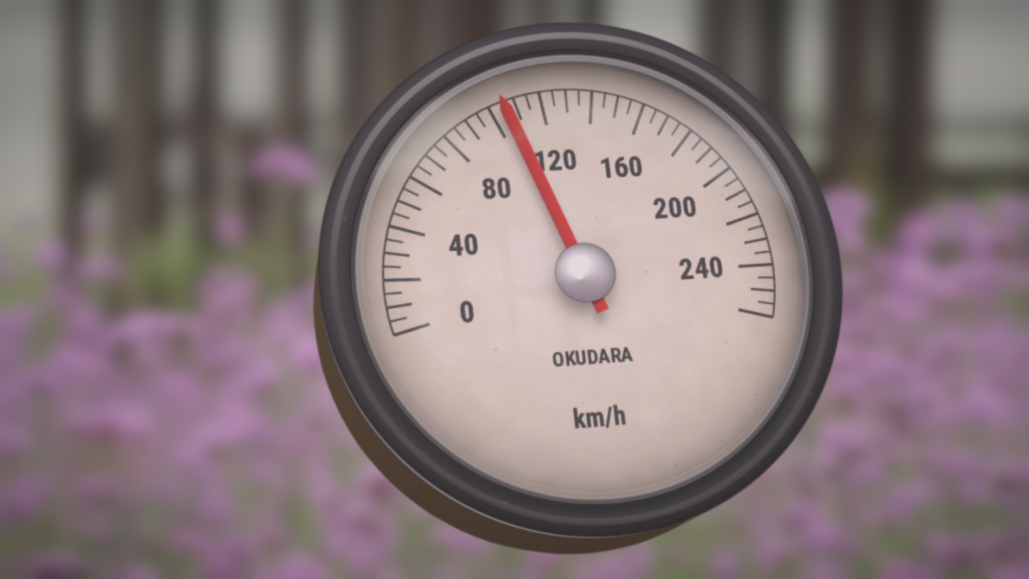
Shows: 105,km/h
